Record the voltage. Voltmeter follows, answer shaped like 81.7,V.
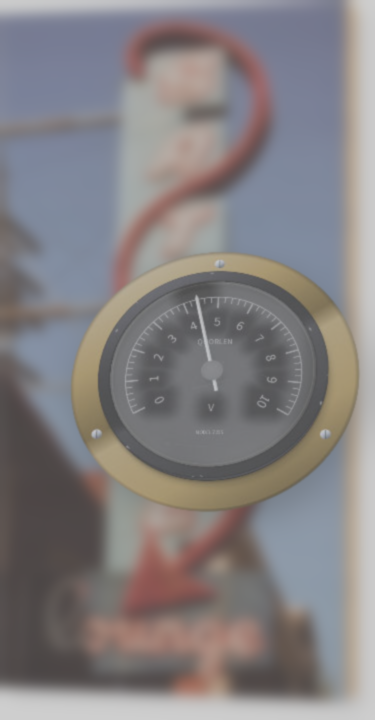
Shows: 4.4,V
